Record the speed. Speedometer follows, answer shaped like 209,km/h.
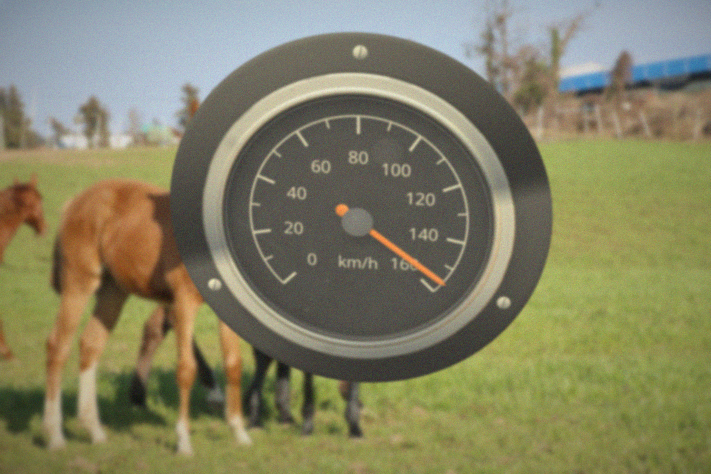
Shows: 155,km/h
